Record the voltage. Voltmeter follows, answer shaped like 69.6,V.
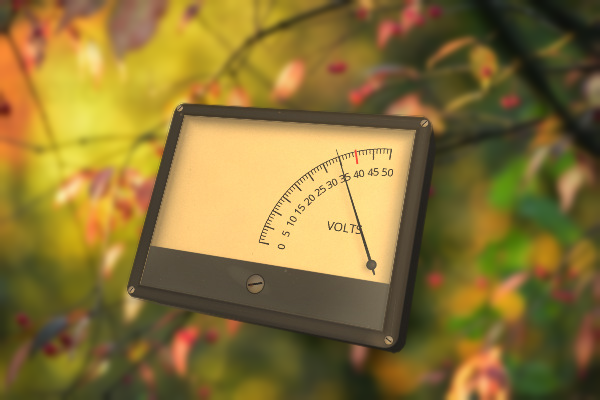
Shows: 35,V
